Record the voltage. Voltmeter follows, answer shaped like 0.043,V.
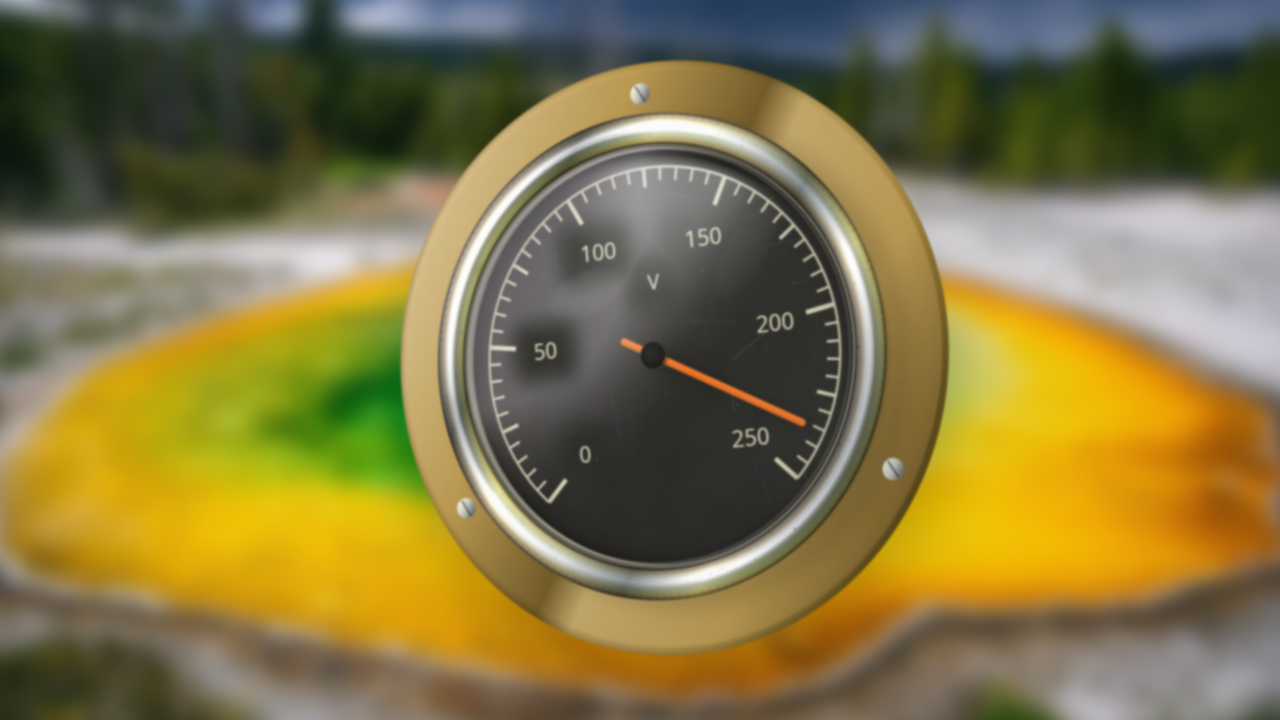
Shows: 235,V
